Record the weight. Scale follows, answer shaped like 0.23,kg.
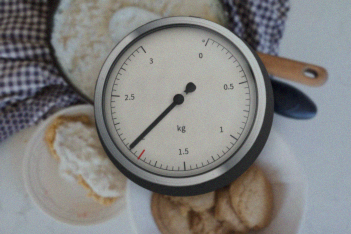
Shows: 2,kg
